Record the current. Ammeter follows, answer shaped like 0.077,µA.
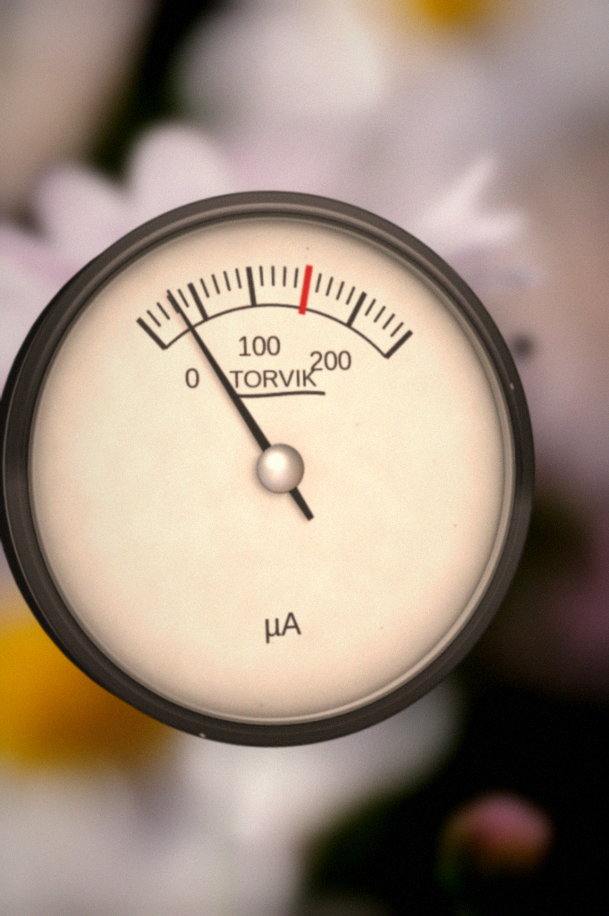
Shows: 30,µA
